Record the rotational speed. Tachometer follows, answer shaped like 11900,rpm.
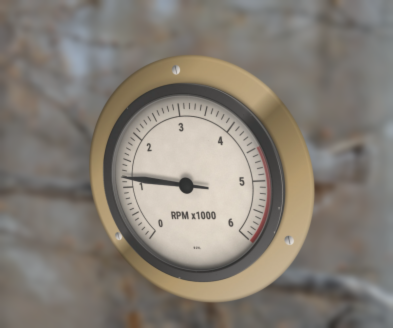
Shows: 1200,rpm
